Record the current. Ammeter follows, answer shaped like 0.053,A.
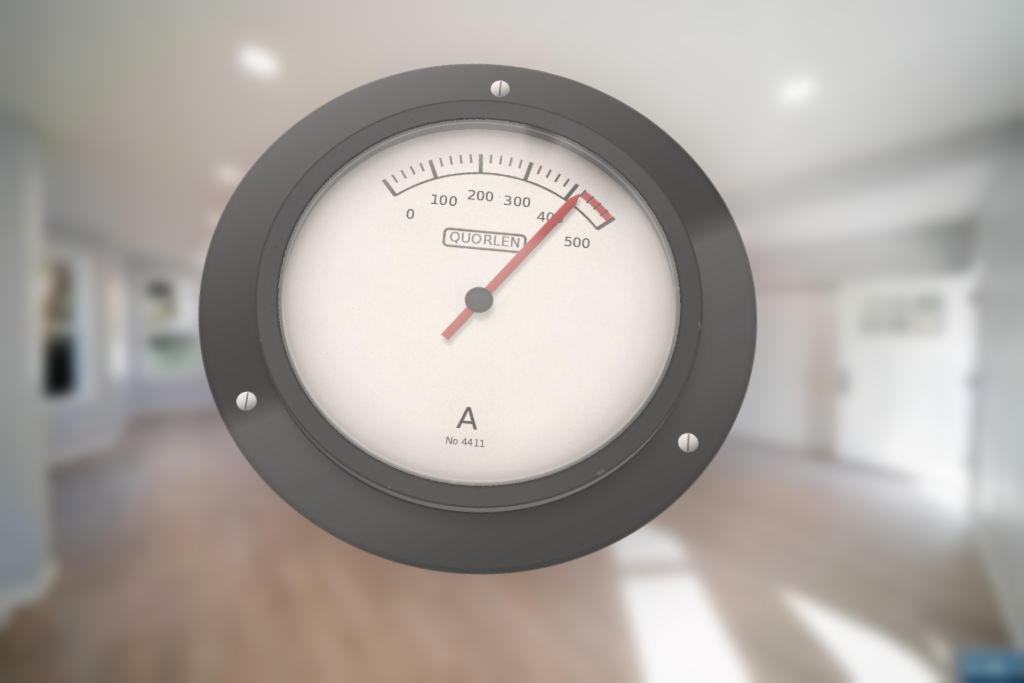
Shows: 420,A
